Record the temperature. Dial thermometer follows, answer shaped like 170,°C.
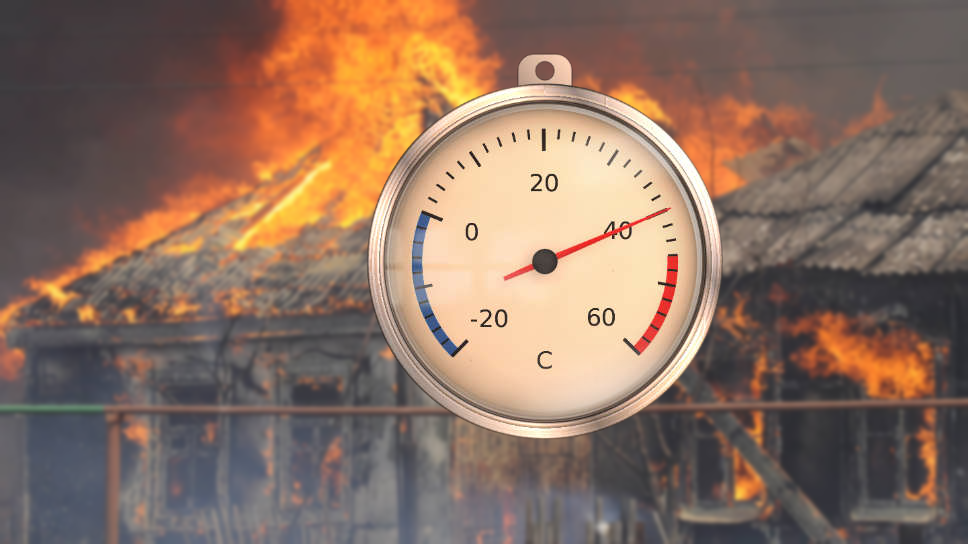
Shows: 40,°C
